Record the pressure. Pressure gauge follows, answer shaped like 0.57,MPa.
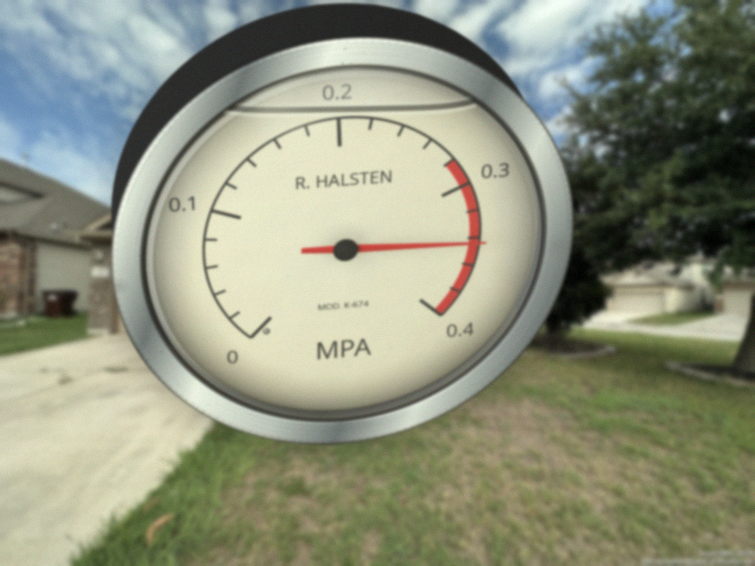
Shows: 0.34,MPa
